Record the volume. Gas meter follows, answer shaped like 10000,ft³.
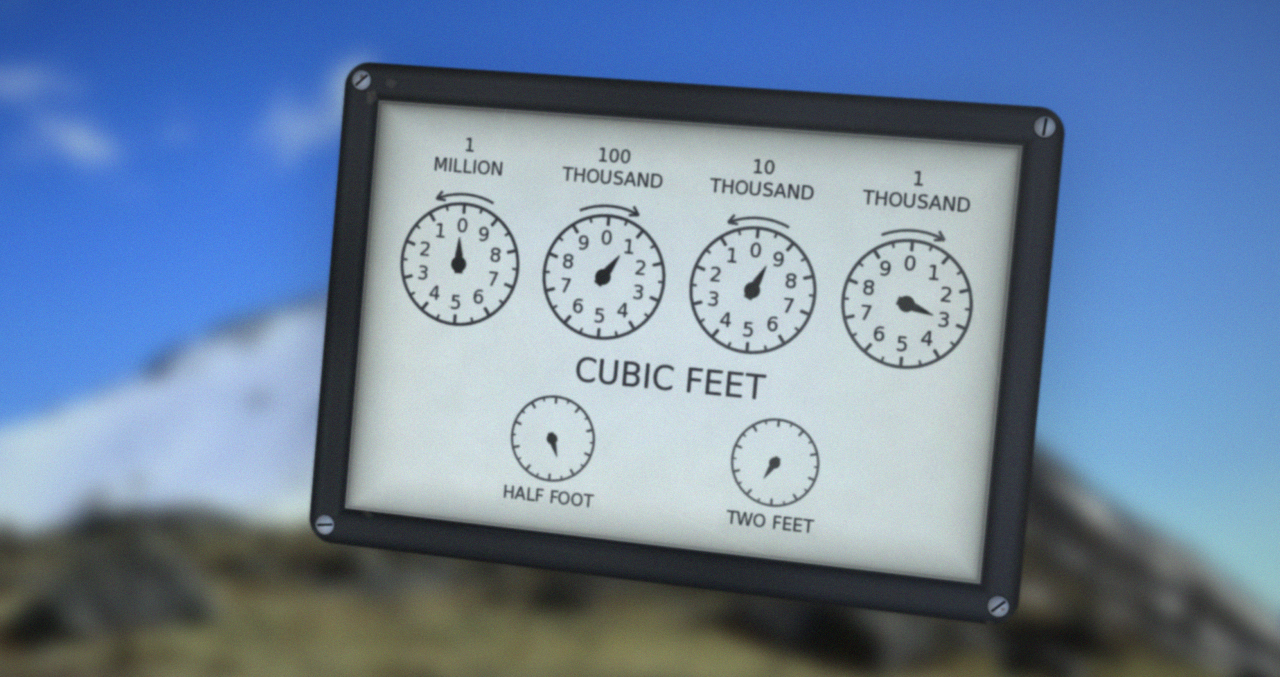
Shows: 9300,ft³
